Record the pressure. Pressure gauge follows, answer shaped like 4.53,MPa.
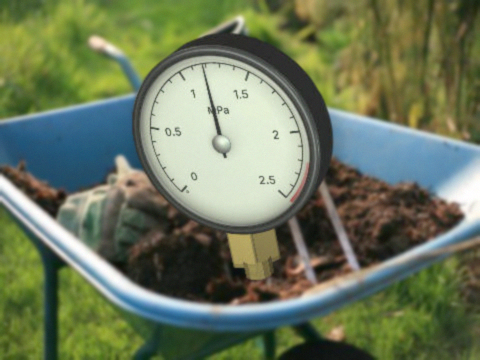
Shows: 1.2,MPa
